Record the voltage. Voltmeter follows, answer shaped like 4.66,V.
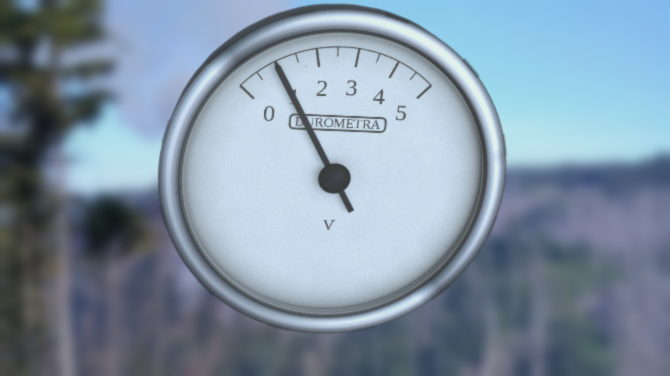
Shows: 1,V
